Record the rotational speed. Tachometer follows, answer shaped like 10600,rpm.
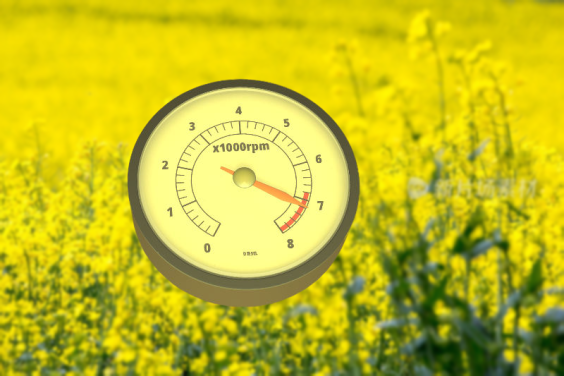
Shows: 7200,rpm
